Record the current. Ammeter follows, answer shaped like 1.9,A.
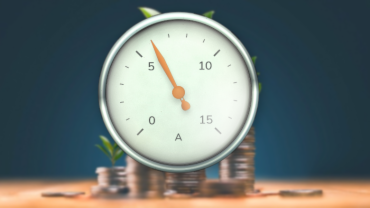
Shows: 6,A
